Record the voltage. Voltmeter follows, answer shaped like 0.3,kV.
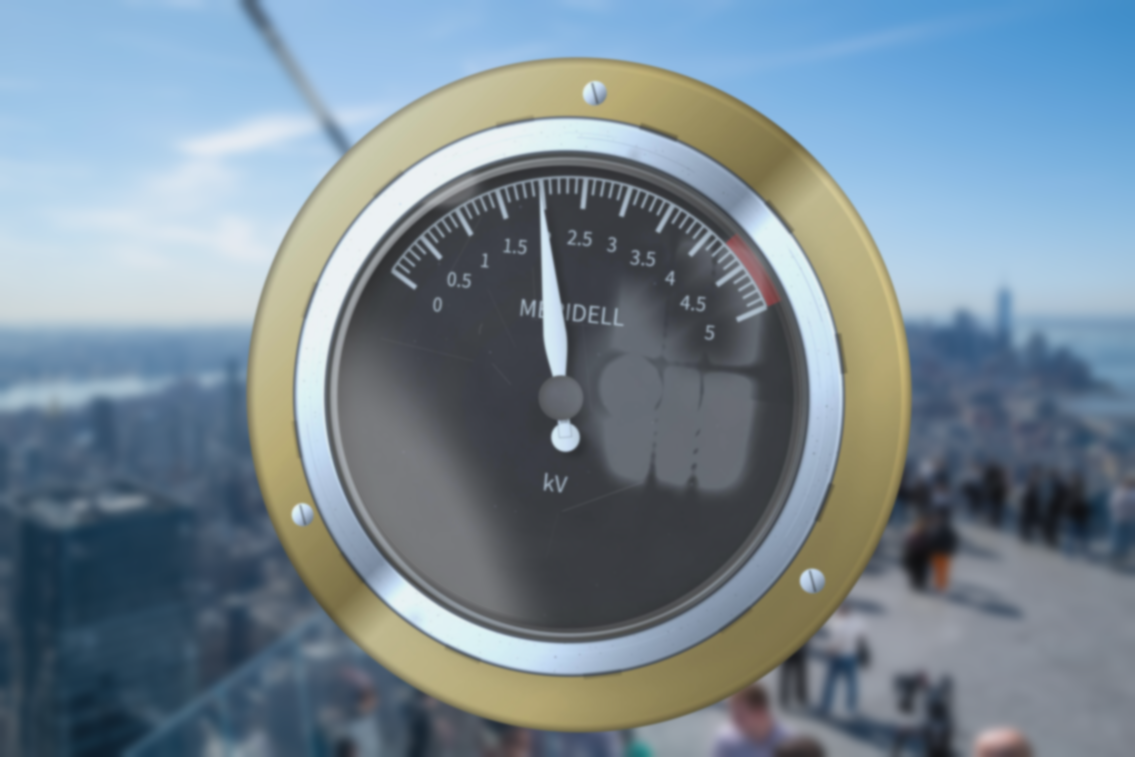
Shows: 2,kV
